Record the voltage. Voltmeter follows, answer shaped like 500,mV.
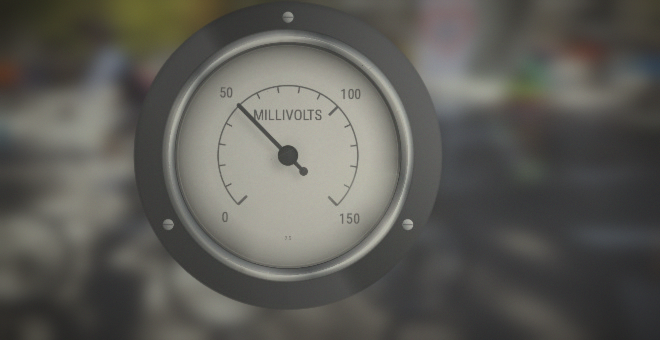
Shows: 50,mV
